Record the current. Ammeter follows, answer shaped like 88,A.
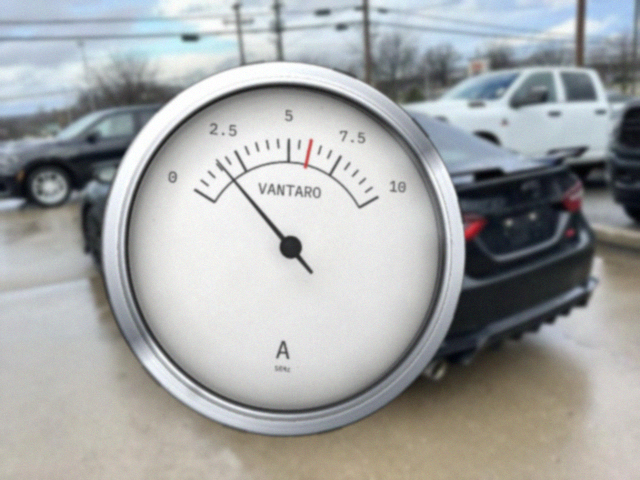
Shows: 1.5,A
